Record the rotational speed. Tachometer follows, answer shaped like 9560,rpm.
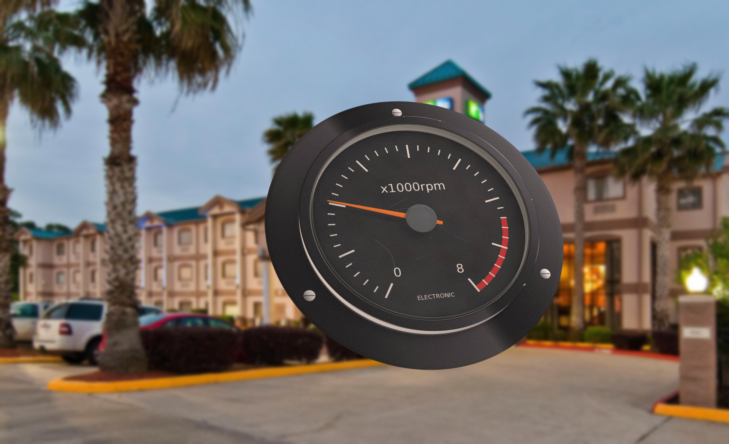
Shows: 2000,rpm
